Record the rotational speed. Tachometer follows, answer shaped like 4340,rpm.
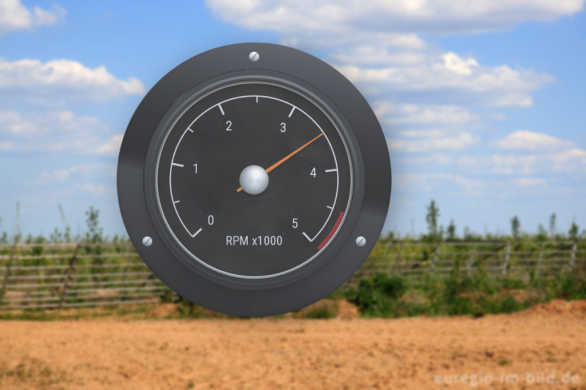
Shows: 3500,rpm
